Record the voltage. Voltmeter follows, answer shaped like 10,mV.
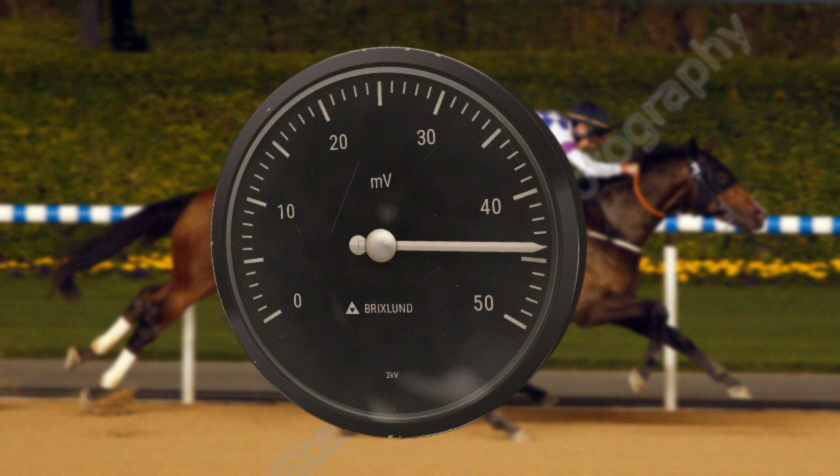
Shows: 44,mV
